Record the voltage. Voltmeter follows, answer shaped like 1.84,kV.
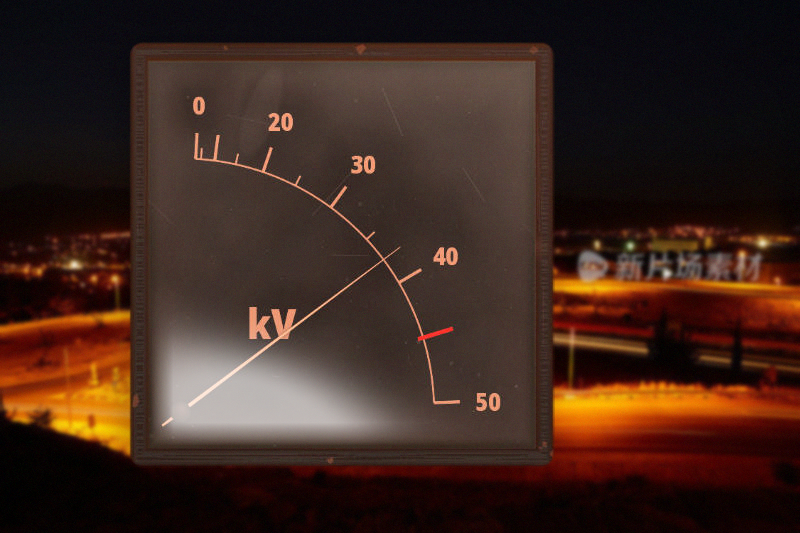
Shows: 37.5,kV
